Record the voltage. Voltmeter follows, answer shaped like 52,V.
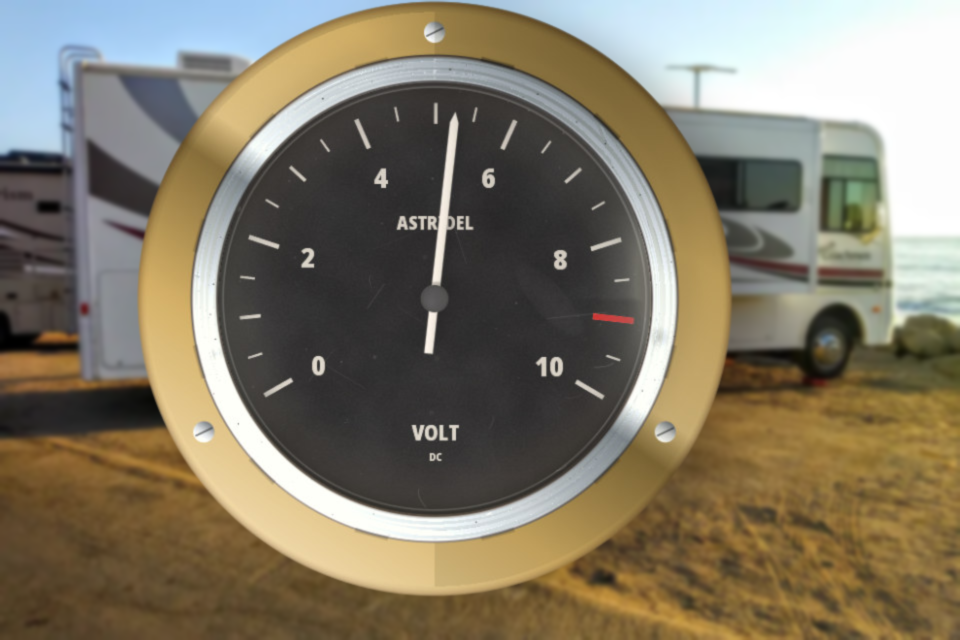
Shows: 5.25,V
